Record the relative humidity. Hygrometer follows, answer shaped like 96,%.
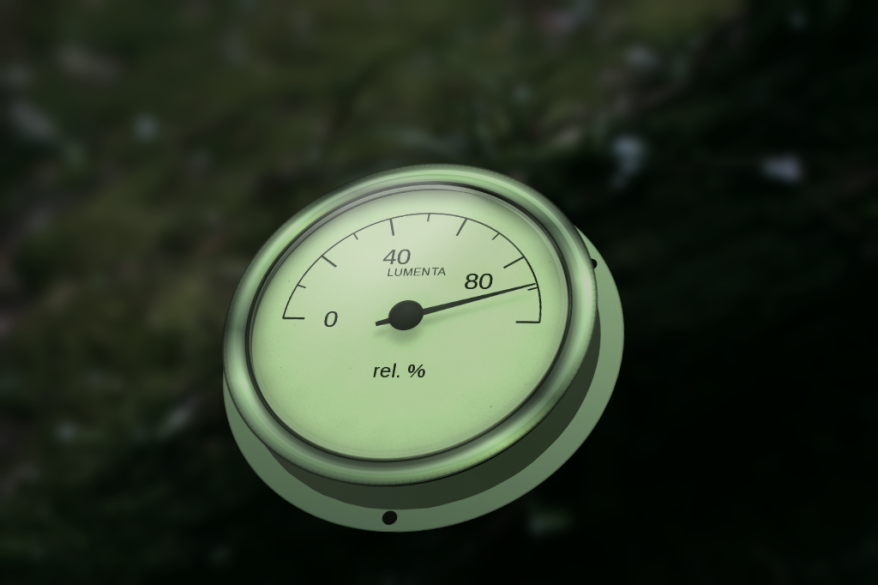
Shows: 90,%
